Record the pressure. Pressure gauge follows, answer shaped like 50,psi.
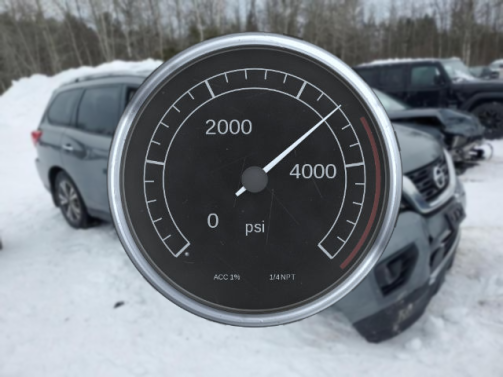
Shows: 3400,psi
